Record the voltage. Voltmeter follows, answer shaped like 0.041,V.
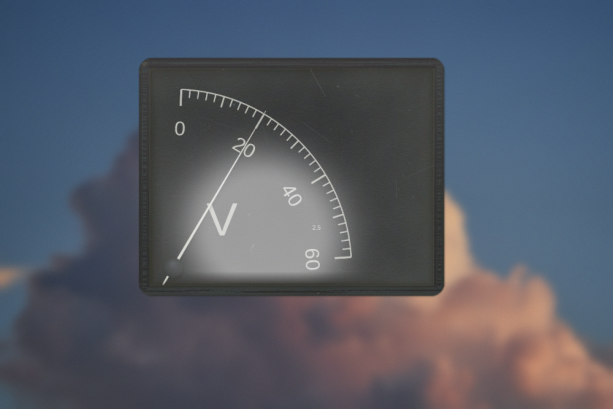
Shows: 20,V
